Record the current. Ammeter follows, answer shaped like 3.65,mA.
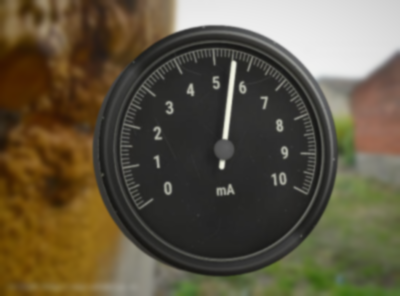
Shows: 5.5,mA
